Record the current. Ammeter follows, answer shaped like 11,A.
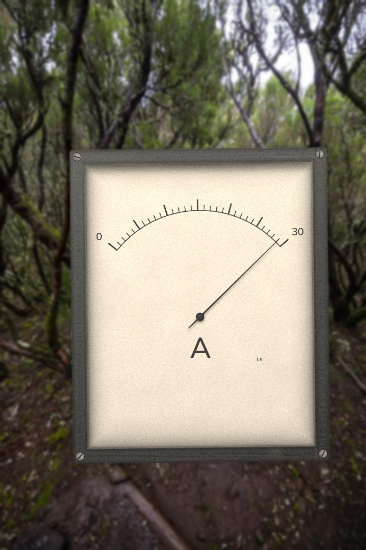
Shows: 29,A
